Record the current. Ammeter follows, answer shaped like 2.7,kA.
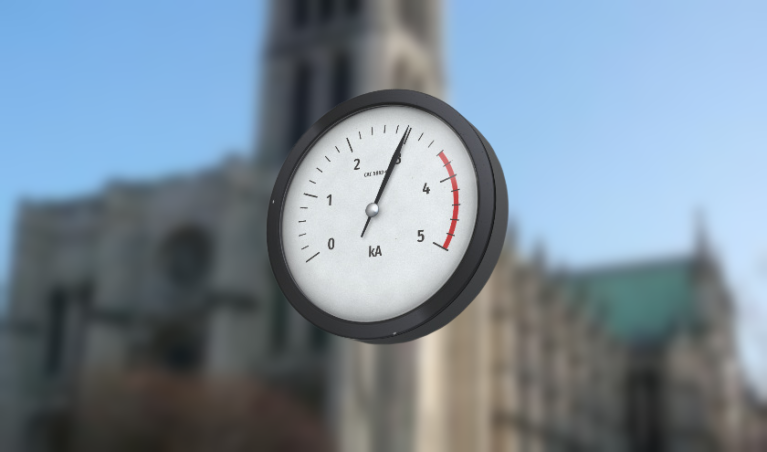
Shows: 3,kA
